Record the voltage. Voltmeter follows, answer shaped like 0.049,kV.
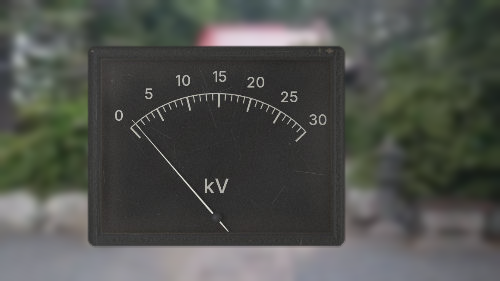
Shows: 1,kV
